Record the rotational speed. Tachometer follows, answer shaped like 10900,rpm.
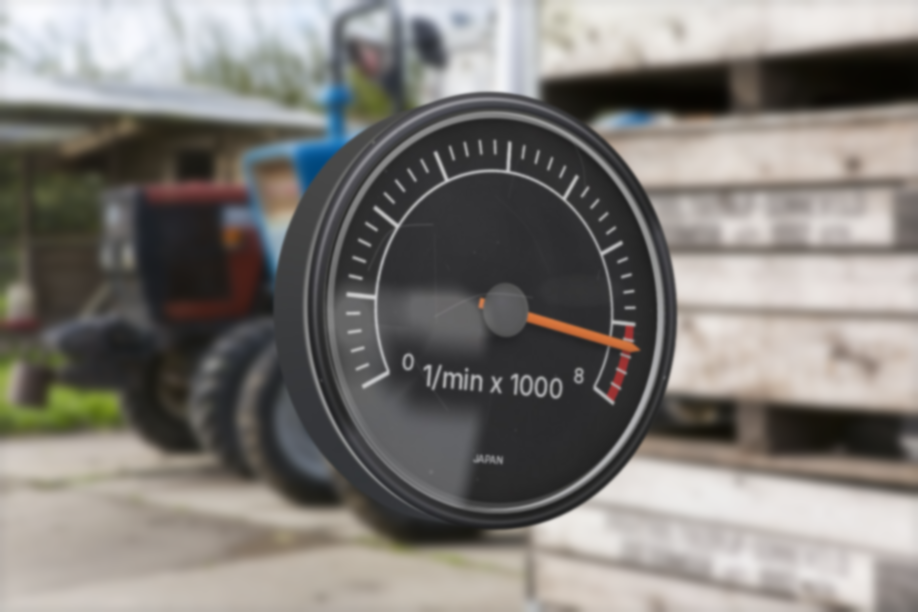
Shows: 7300,rpm
